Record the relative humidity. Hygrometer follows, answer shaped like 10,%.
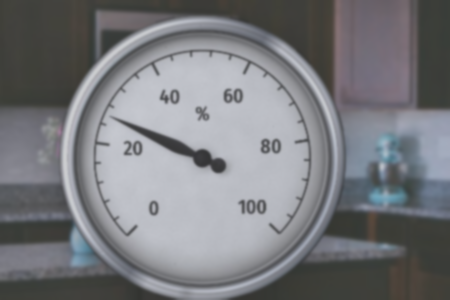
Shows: 26,%
